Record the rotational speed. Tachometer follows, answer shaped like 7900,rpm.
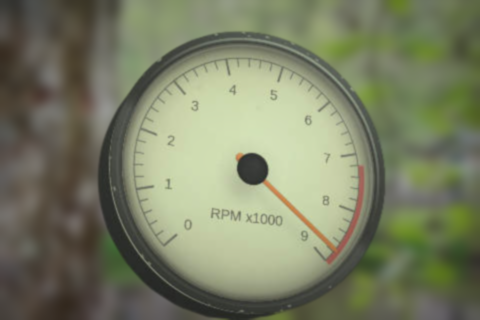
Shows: 8800,rpm
